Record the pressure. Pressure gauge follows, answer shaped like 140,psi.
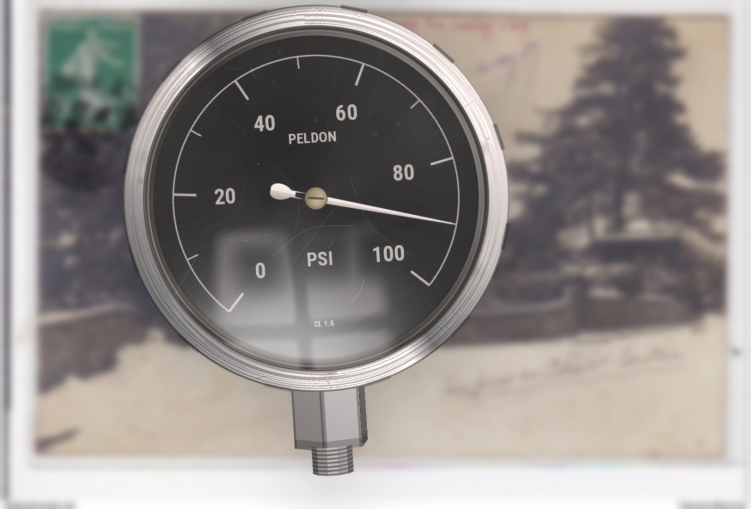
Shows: 90,psi
